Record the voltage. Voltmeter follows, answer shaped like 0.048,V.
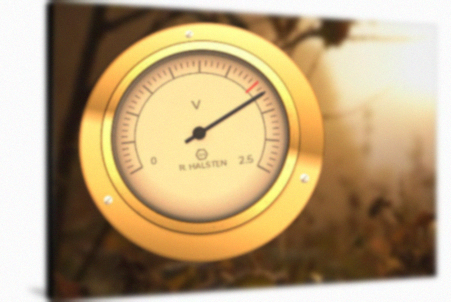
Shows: 1.85,V
